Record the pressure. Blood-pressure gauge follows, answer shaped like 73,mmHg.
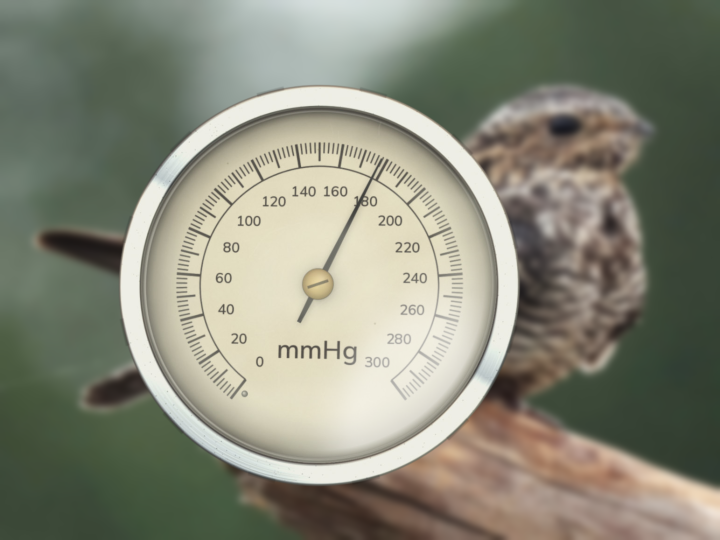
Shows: 178,mmHg
